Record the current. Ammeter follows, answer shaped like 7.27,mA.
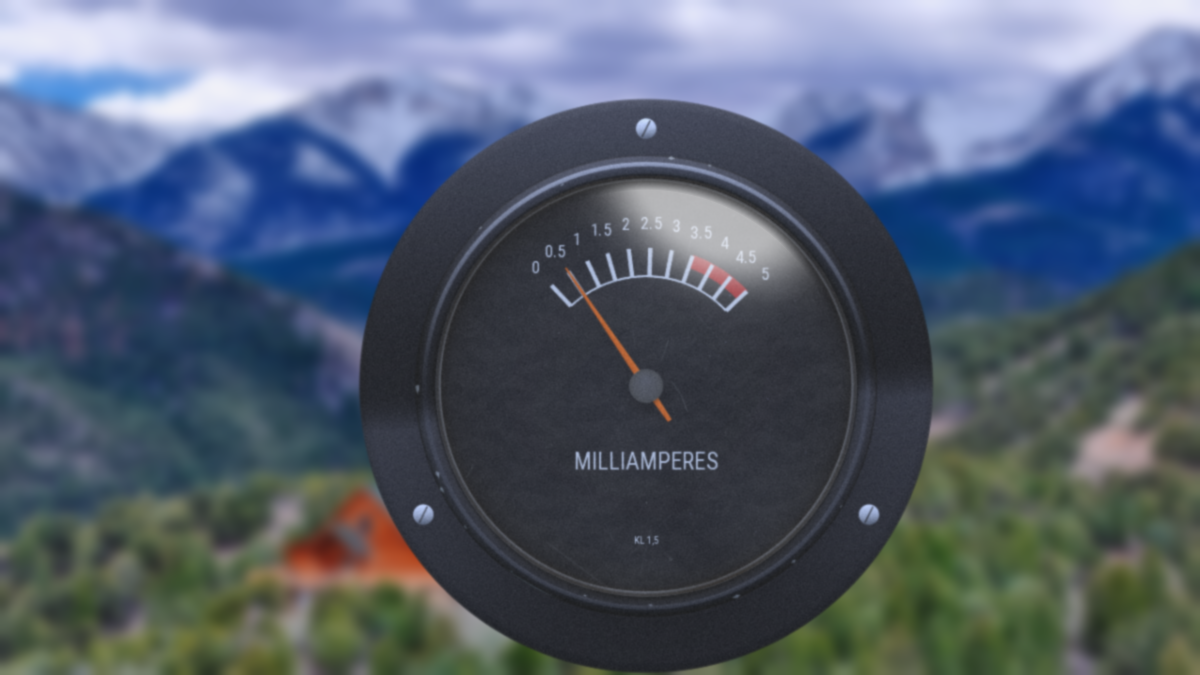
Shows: 0.5,mA
